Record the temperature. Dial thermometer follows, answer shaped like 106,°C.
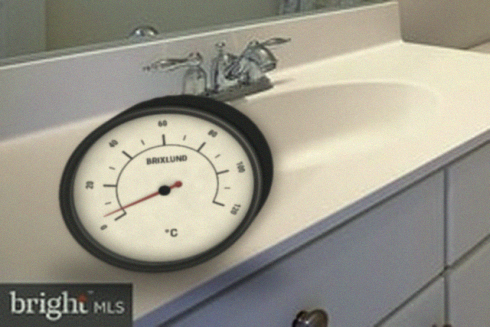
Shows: 5,°C
